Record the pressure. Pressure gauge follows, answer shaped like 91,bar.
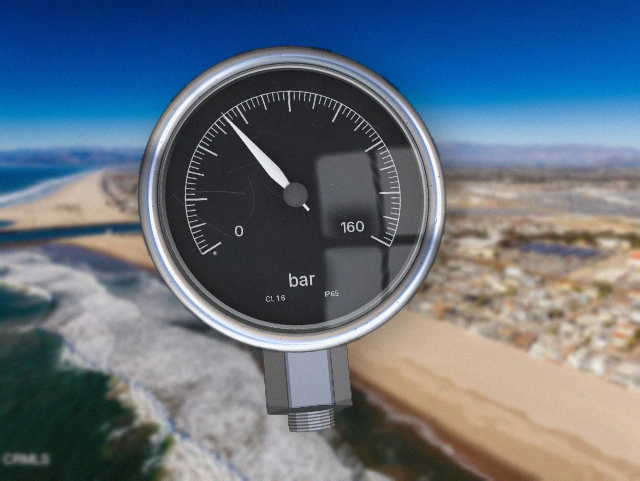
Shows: 54,bar
